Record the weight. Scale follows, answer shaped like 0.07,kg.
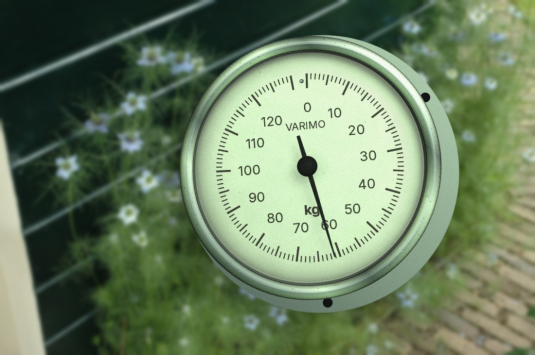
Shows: 61,kg
